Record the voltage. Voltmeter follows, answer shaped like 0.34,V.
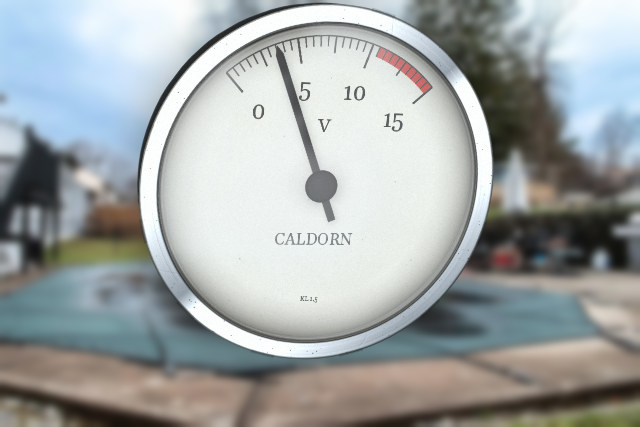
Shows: 3.5,V
